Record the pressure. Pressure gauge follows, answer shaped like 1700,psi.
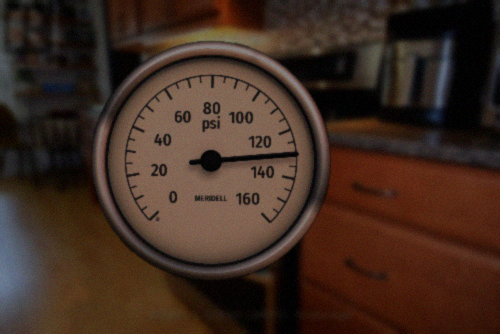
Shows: 130,psi
